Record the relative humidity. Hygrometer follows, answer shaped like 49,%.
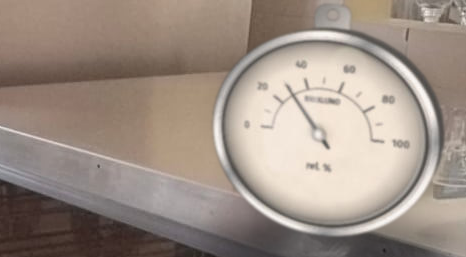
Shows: 30,%
